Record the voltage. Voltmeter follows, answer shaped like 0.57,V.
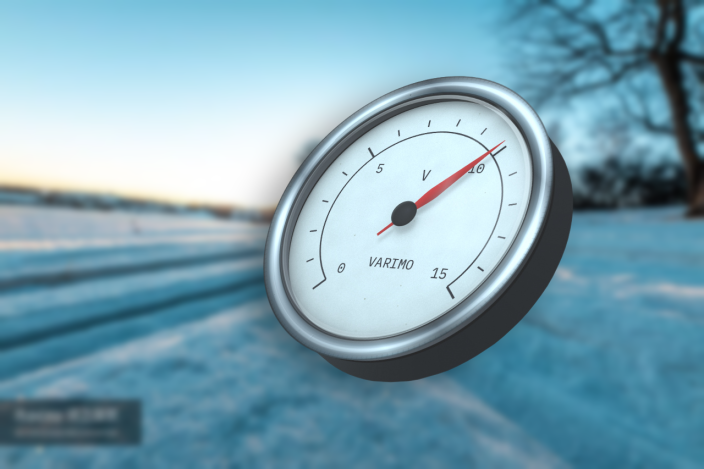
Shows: 10,V
